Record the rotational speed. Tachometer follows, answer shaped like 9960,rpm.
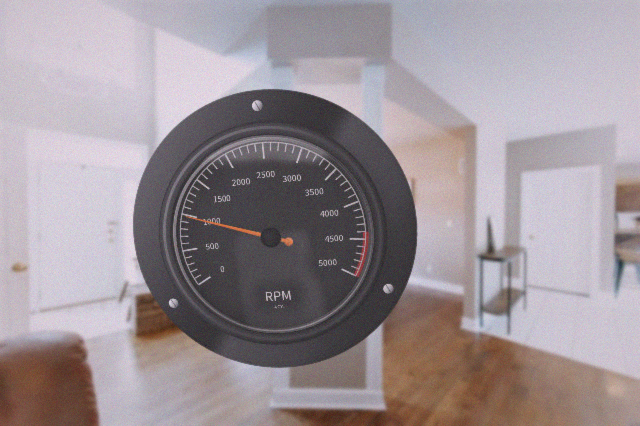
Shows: 1000,rpm
